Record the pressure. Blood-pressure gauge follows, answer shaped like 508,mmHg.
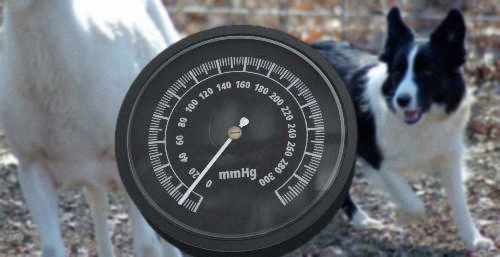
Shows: 10,mmHg
